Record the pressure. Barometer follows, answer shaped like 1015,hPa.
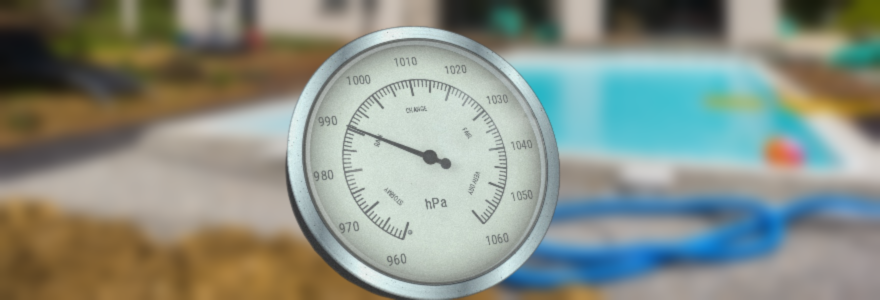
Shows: 990,hPa
